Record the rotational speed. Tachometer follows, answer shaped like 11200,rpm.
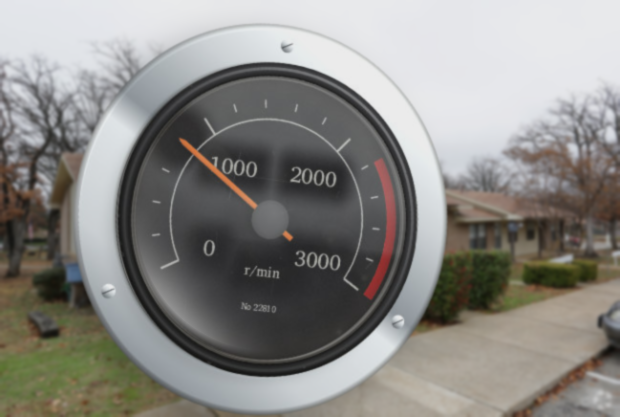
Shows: 800,rpm
